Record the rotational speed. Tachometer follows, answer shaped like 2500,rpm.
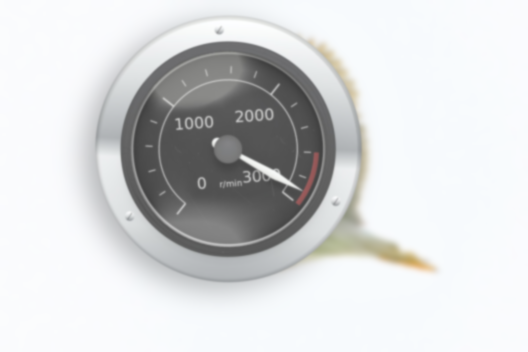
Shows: 2900,rpm
